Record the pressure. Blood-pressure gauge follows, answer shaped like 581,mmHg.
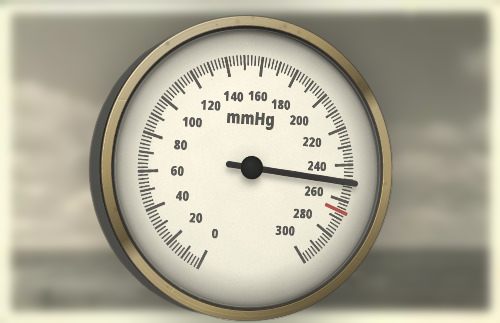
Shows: 250,mmHg
